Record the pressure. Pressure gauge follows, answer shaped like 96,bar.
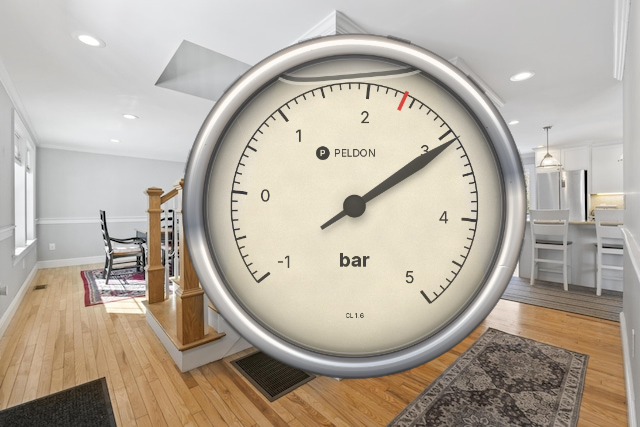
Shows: 3.1,bar
